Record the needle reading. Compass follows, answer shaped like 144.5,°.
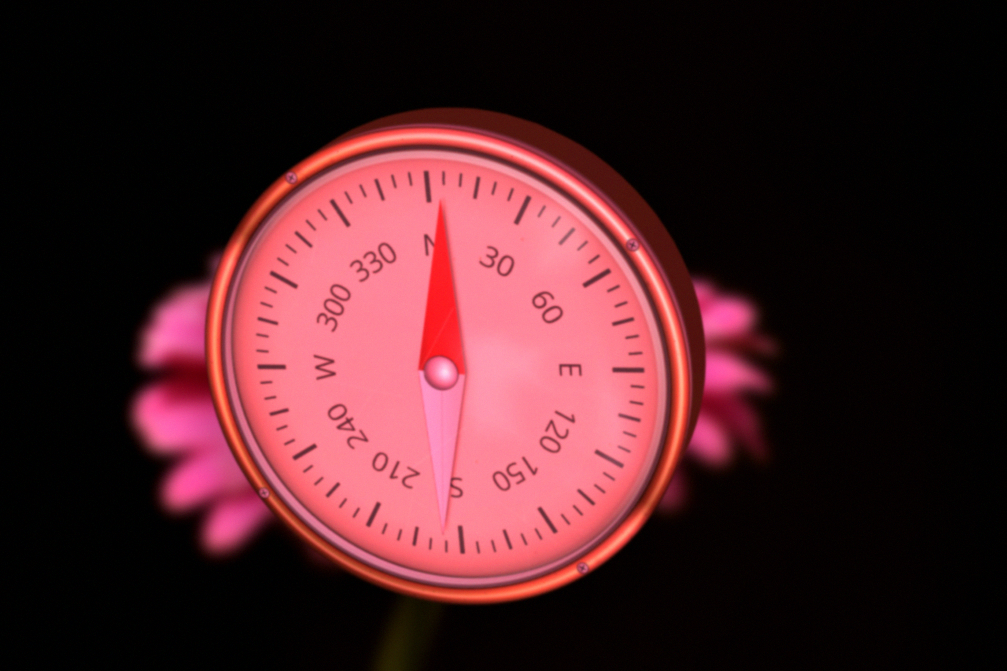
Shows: 5,°
